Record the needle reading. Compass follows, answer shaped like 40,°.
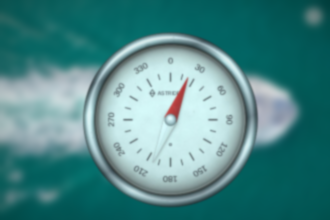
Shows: 22.5,°
